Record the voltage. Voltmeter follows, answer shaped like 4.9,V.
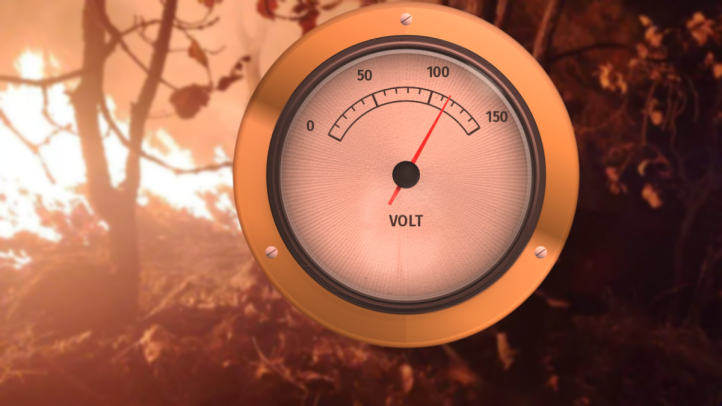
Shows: 115,V
